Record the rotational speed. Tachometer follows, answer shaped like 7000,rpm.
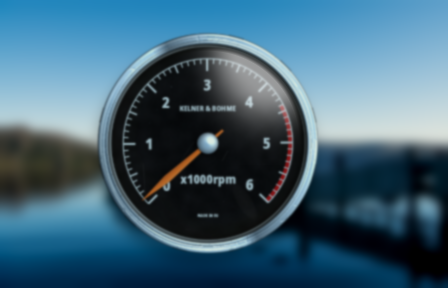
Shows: 100,rpm
